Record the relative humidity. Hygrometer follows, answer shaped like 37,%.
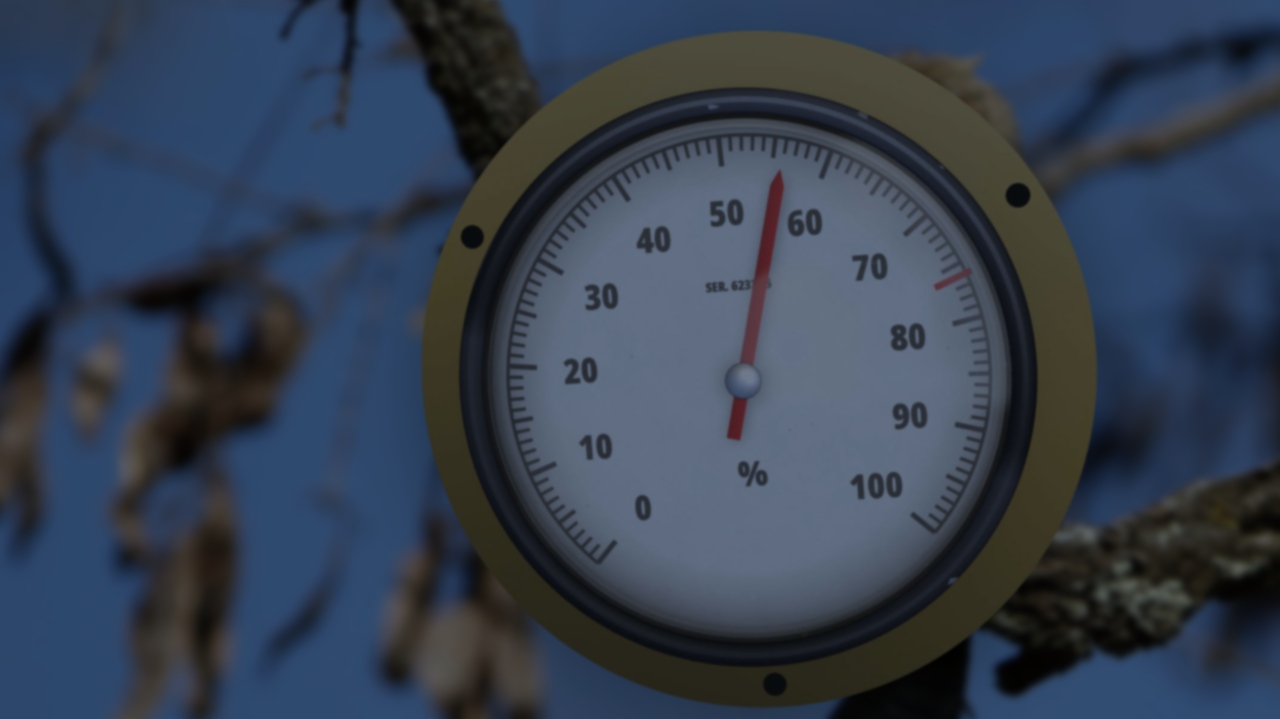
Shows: 56,%
